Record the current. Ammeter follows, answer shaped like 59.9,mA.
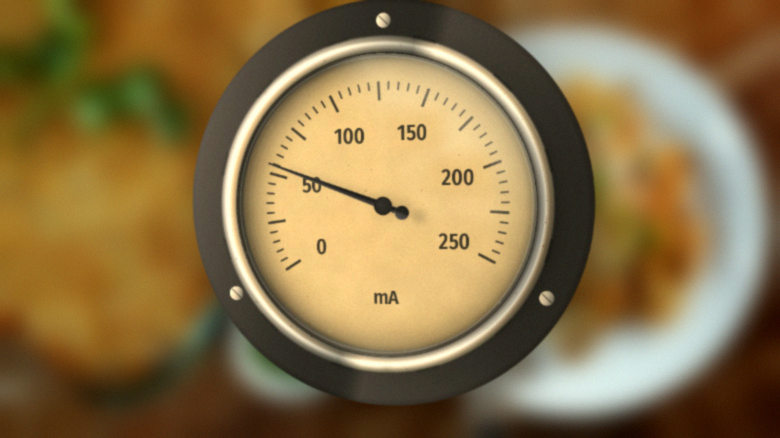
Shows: 55,mA
